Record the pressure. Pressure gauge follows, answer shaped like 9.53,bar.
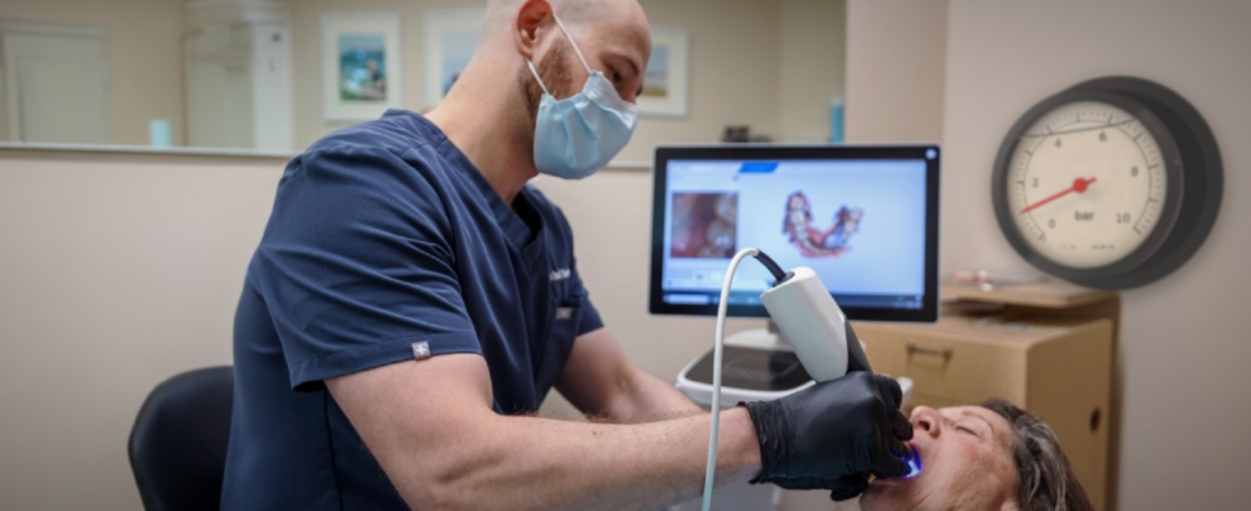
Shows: 1,bar
